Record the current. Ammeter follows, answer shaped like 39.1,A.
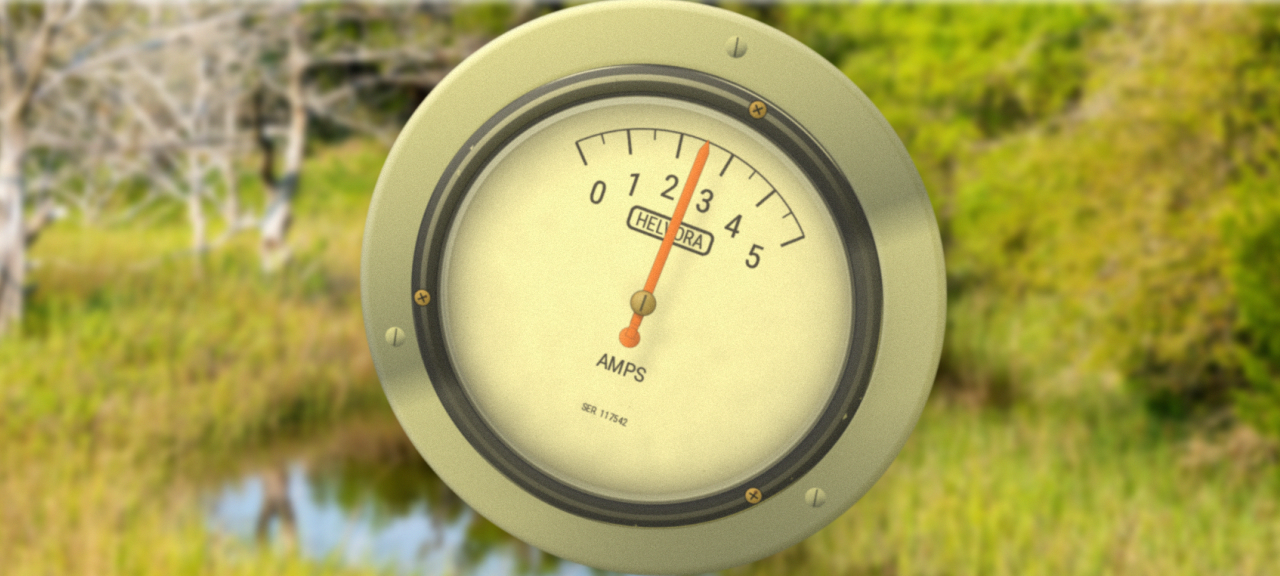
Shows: 2.5,A
